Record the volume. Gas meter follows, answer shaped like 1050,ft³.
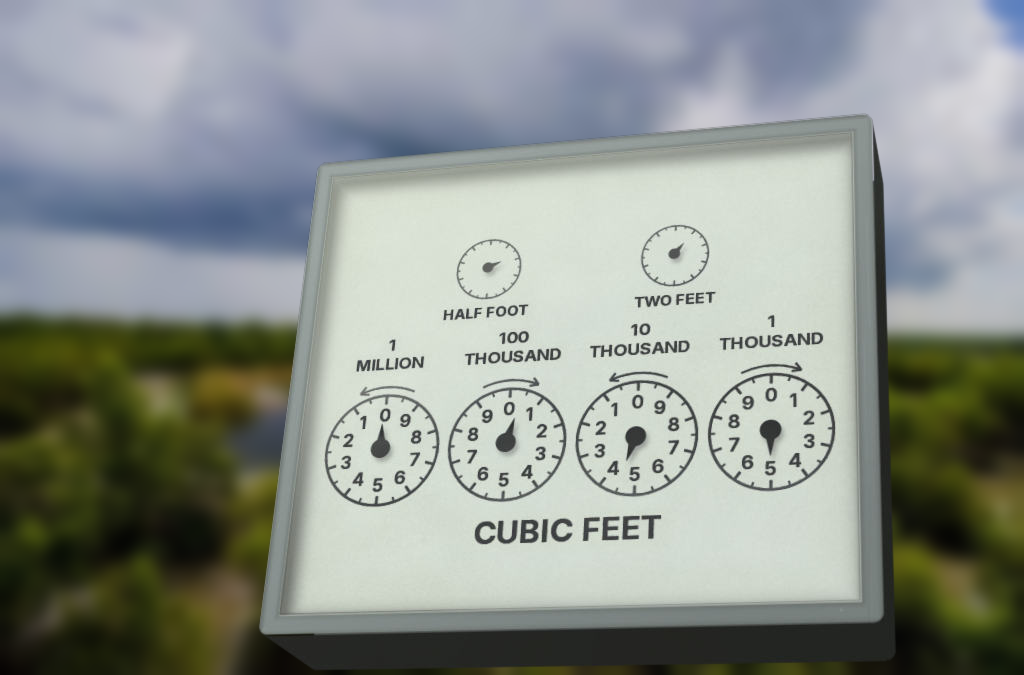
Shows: 4500,ft³
